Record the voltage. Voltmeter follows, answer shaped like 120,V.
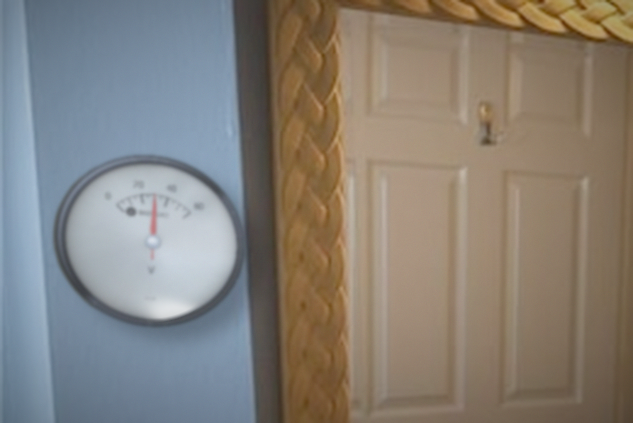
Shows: 30,V
